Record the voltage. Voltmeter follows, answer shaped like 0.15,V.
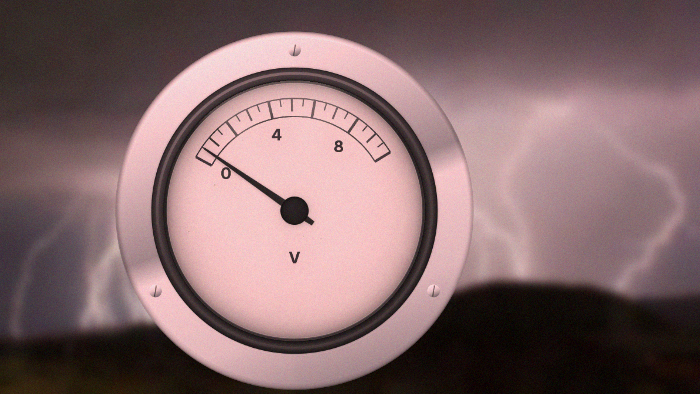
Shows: 0.5,V
